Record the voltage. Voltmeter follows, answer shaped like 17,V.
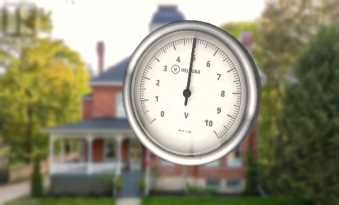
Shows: 5,V
